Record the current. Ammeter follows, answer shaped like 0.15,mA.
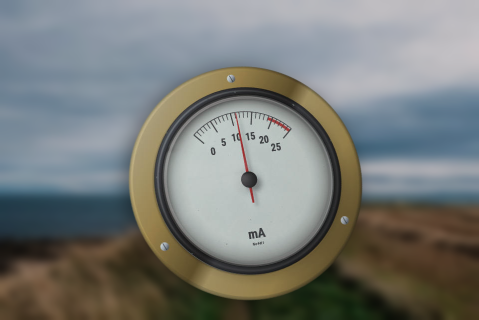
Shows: 11,mA
